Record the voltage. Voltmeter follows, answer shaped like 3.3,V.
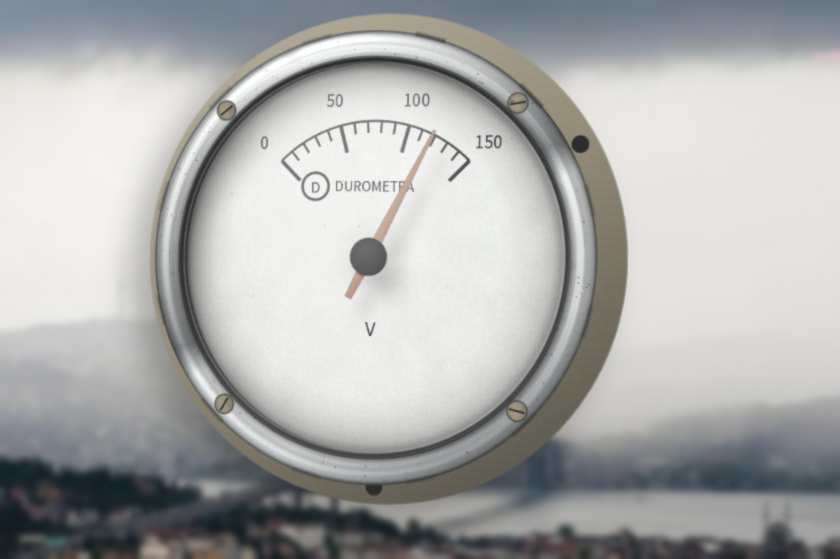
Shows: 120,V
